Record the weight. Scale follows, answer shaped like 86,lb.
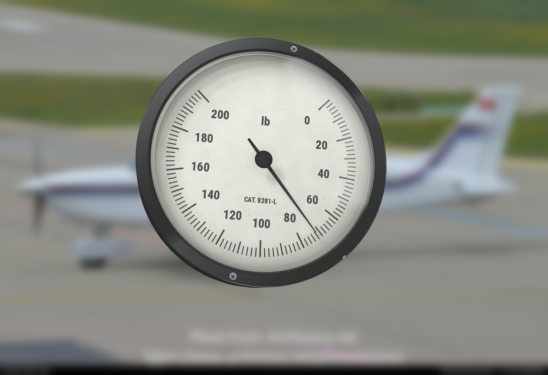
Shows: 72,lb
